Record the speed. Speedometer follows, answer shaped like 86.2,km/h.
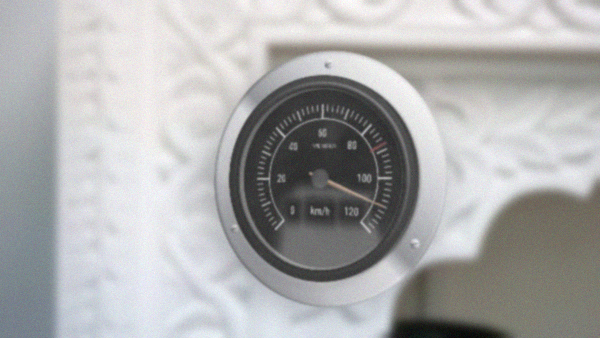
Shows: 110,km/h
